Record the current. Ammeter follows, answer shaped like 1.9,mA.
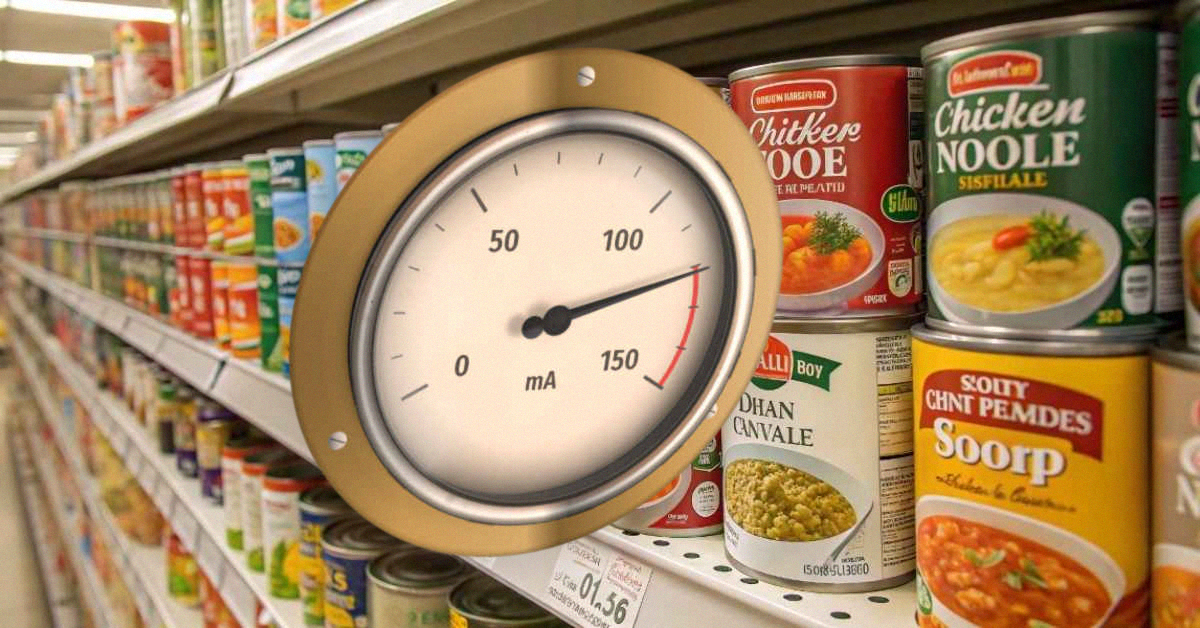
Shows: 120,mA
